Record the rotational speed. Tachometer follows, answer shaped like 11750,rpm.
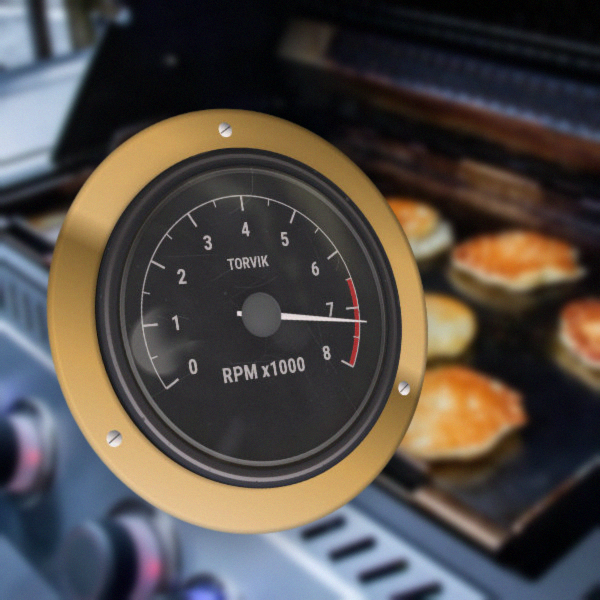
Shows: 7250,rpm
